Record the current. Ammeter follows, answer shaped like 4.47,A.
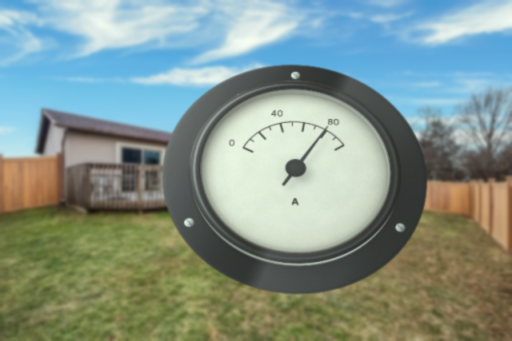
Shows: 80,A
